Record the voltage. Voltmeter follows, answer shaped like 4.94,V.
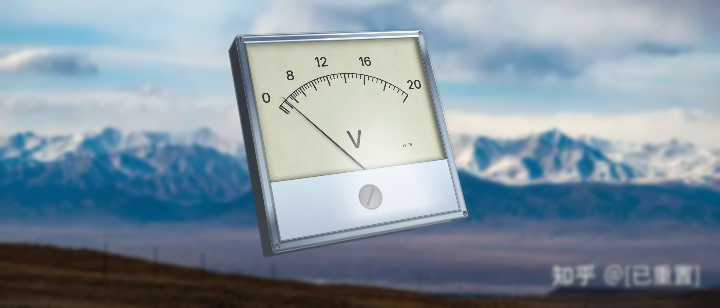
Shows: 4,V
